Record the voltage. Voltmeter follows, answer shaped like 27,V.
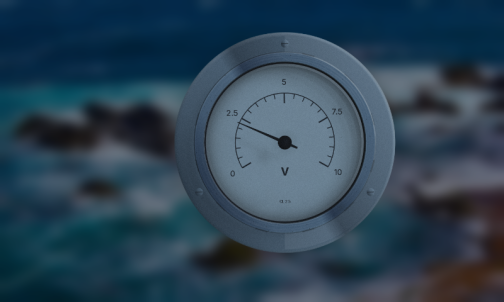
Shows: 2.25,V
